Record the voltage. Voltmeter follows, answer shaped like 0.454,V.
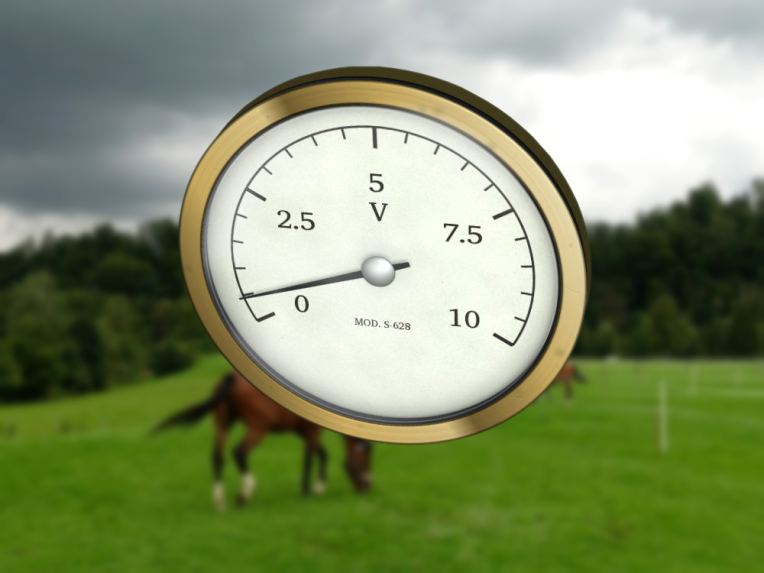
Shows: 0.5,V
